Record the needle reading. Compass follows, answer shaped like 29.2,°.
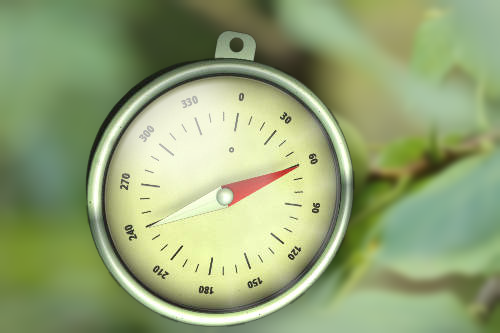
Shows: 60,°
